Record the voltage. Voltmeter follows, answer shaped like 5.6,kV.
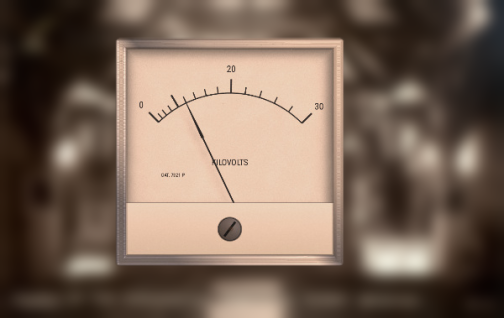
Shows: 12,kV
